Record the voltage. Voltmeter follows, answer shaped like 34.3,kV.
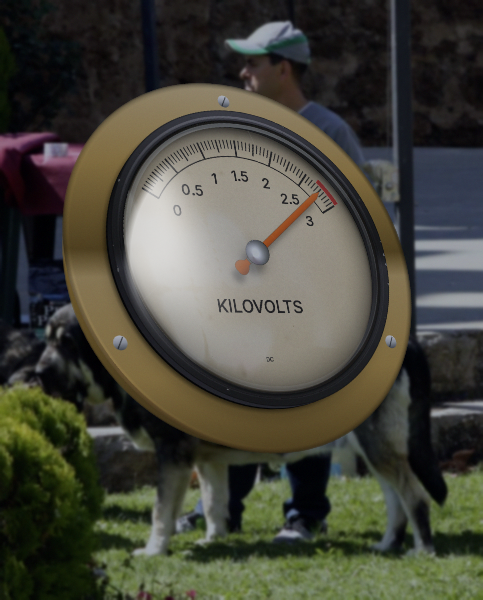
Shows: 2.75,kV
